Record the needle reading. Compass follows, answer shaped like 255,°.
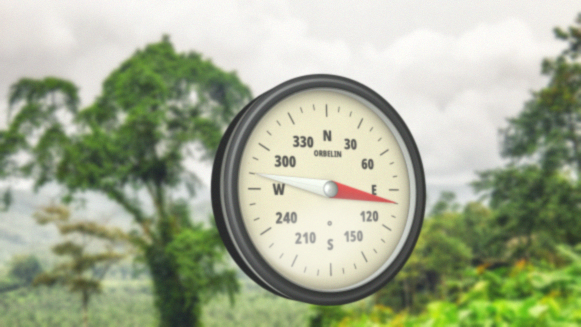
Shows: 100,°
